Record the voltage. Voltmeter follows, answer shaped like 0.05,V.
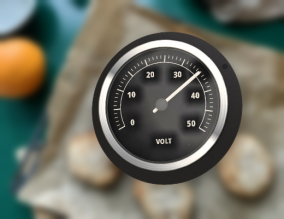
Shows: 35,V
